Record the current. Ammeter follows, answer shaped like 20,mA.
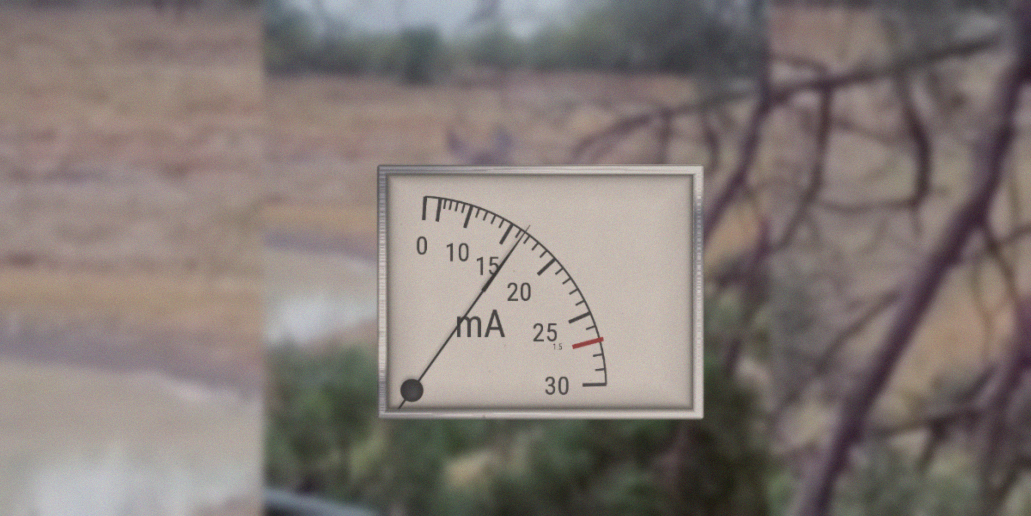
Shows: 16.5,mA
